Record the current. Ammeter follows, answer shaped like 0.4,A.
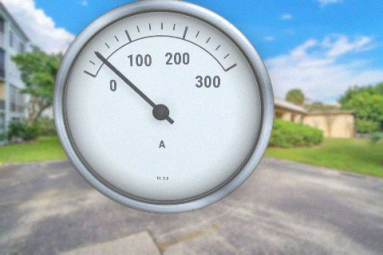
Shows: 40,A
